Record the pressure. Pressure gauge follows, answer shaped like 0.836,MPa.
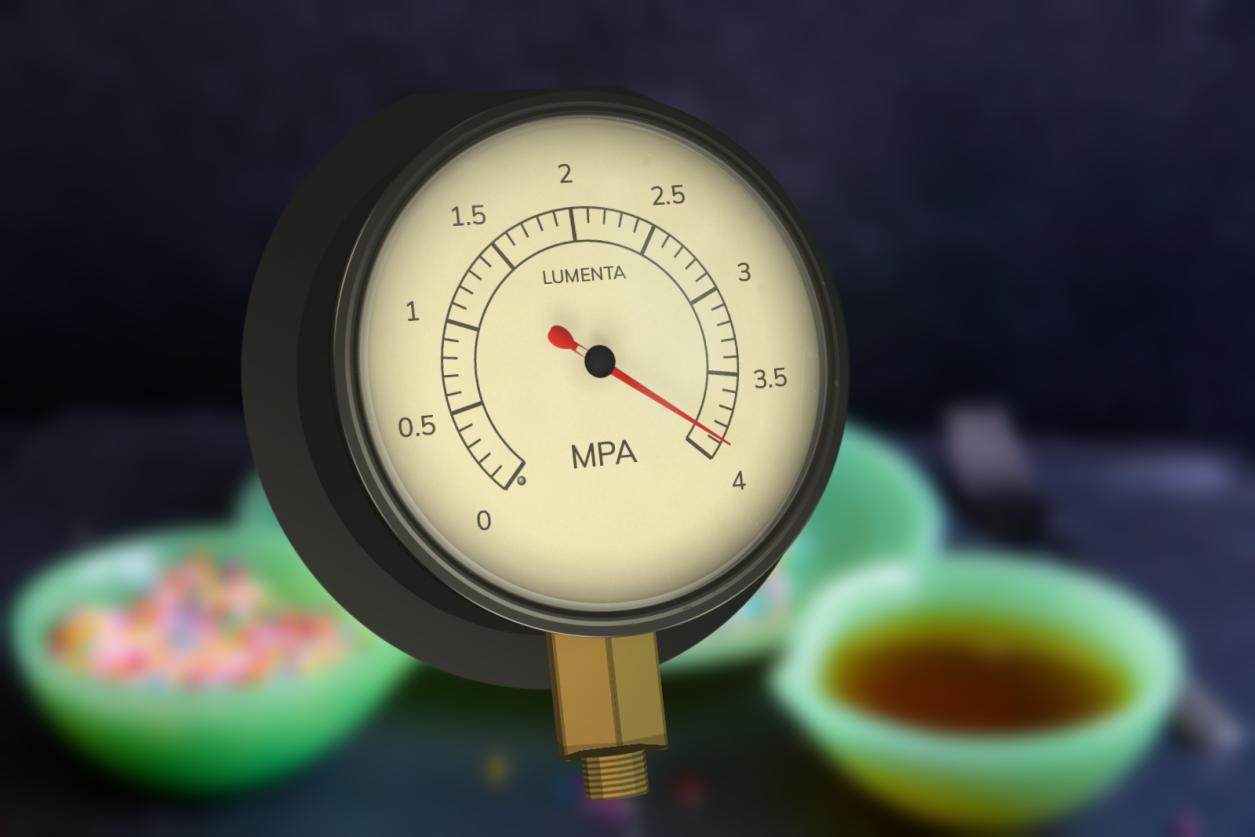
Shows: 3.9,MPa
